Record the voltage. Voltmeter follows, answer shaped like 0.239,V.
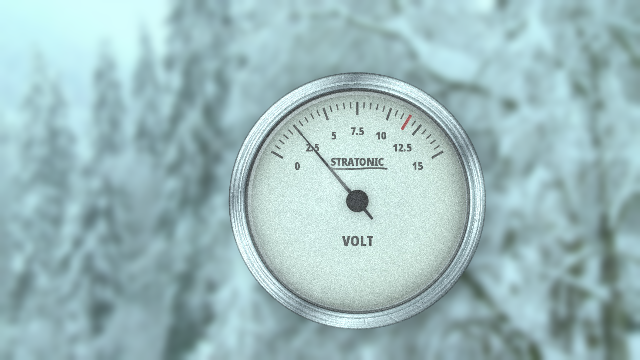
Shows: 2.5,V
